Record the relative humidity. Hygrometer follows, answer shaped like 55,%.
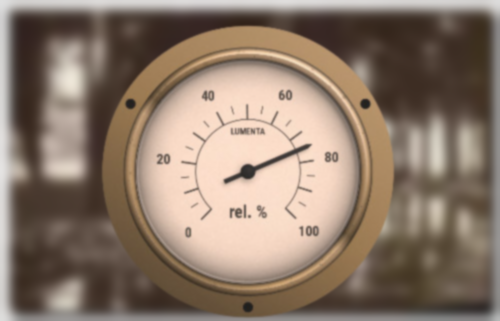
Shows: 75,%
